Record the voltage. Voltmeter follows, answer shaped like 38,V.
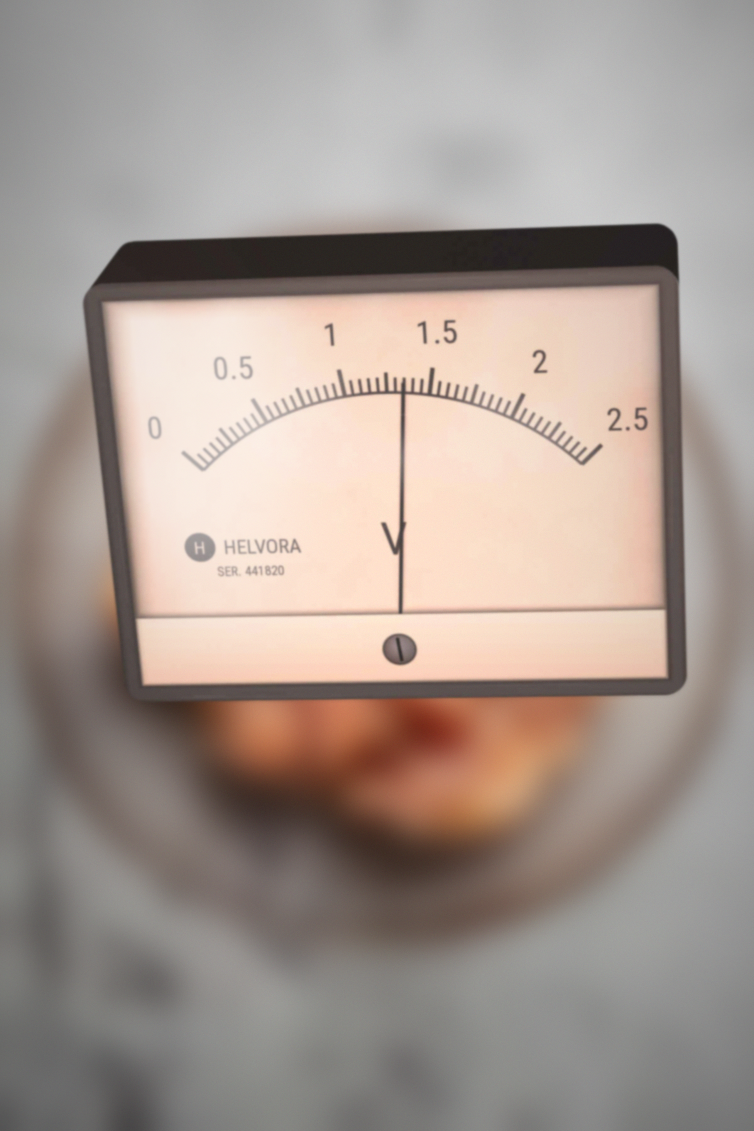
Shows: 1.35,V
